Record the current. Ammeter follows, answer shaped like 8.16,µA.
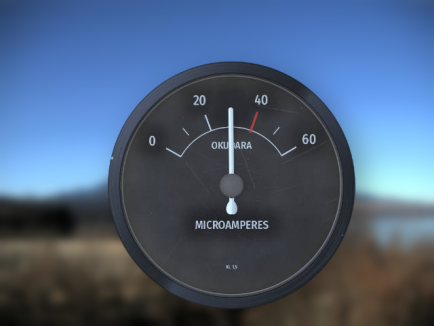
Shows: 30,µA
